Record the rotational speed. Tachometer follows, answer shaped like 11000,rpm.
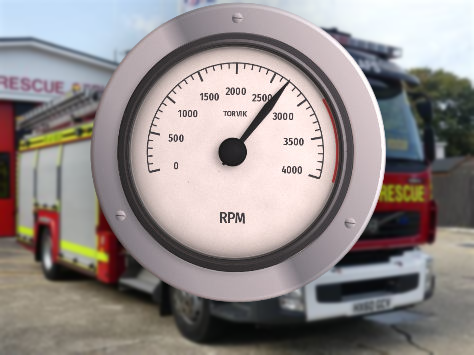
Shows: 2700,rpm
